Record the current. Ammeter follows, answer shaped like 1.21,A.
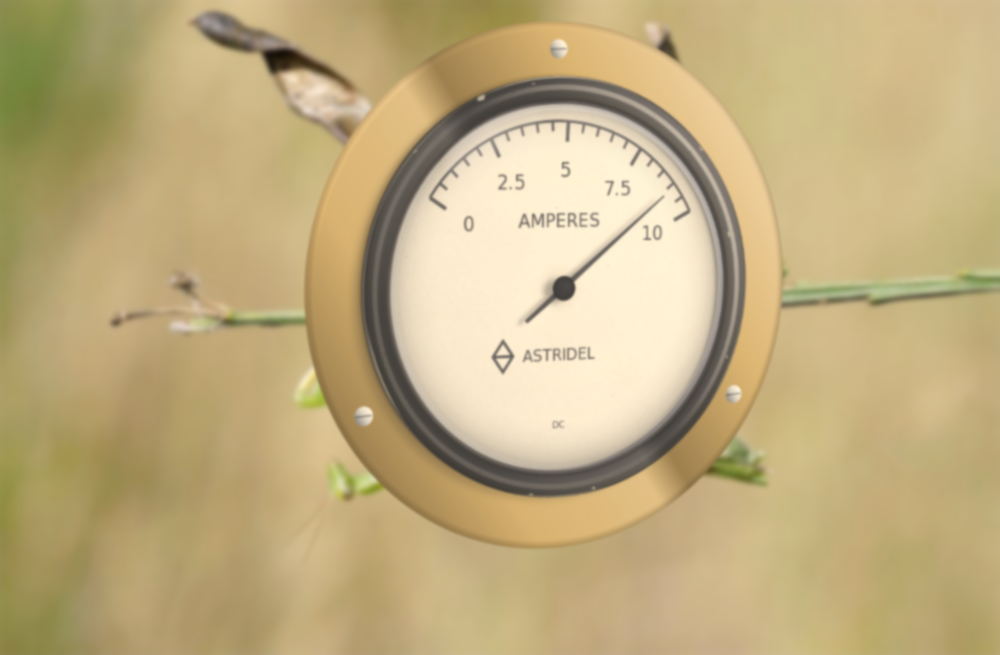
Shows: 9,A
